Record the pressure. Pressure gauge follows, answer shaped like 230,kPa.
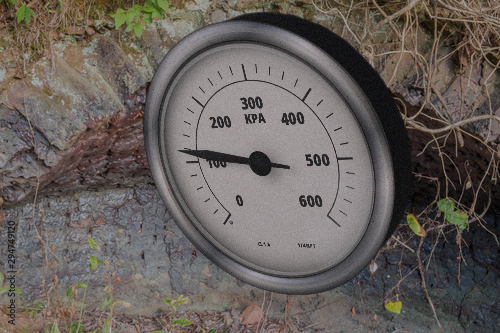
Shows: 120,kPa
